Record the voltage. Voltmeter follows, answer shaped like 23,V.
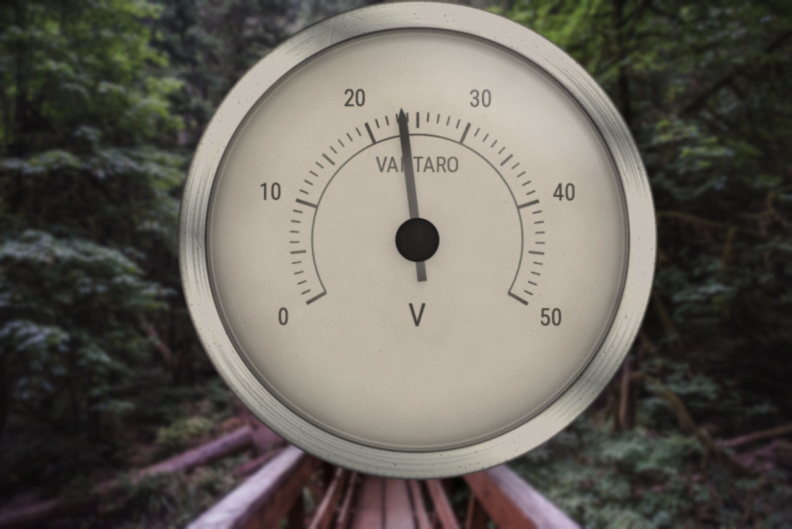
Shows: 23.5,V
